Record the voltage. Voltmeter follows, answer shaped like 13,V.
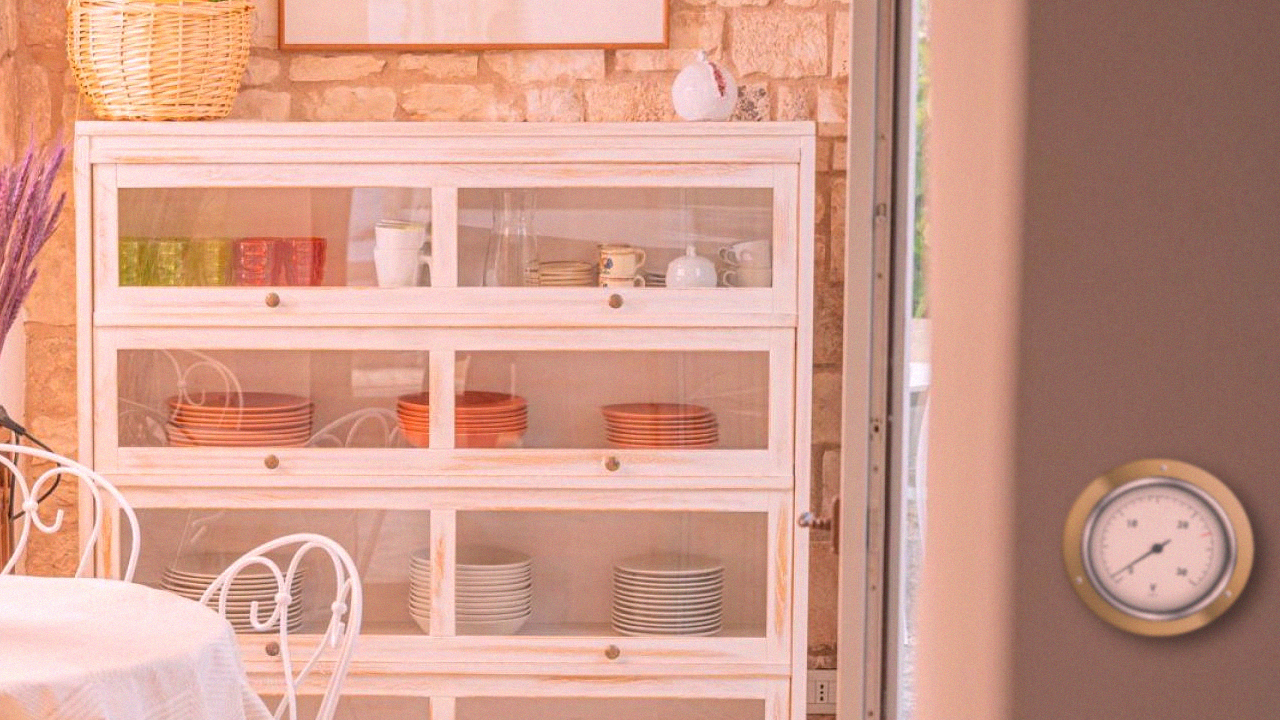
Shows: 1,V
